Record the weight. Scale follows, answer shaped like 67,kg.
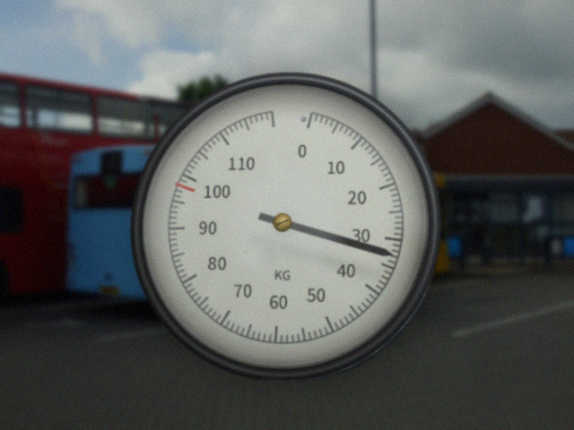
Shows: 33,kg
